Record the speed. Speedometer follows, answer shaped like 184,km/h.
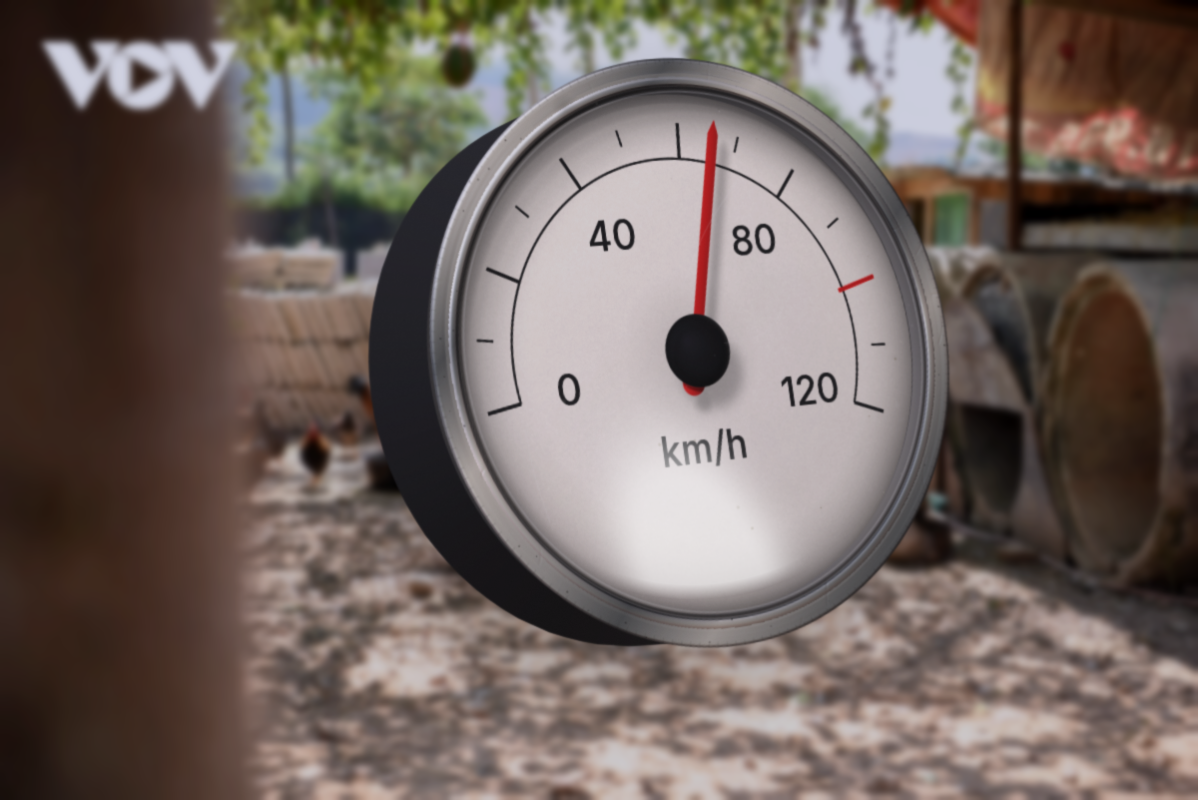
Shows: 65,km/h
